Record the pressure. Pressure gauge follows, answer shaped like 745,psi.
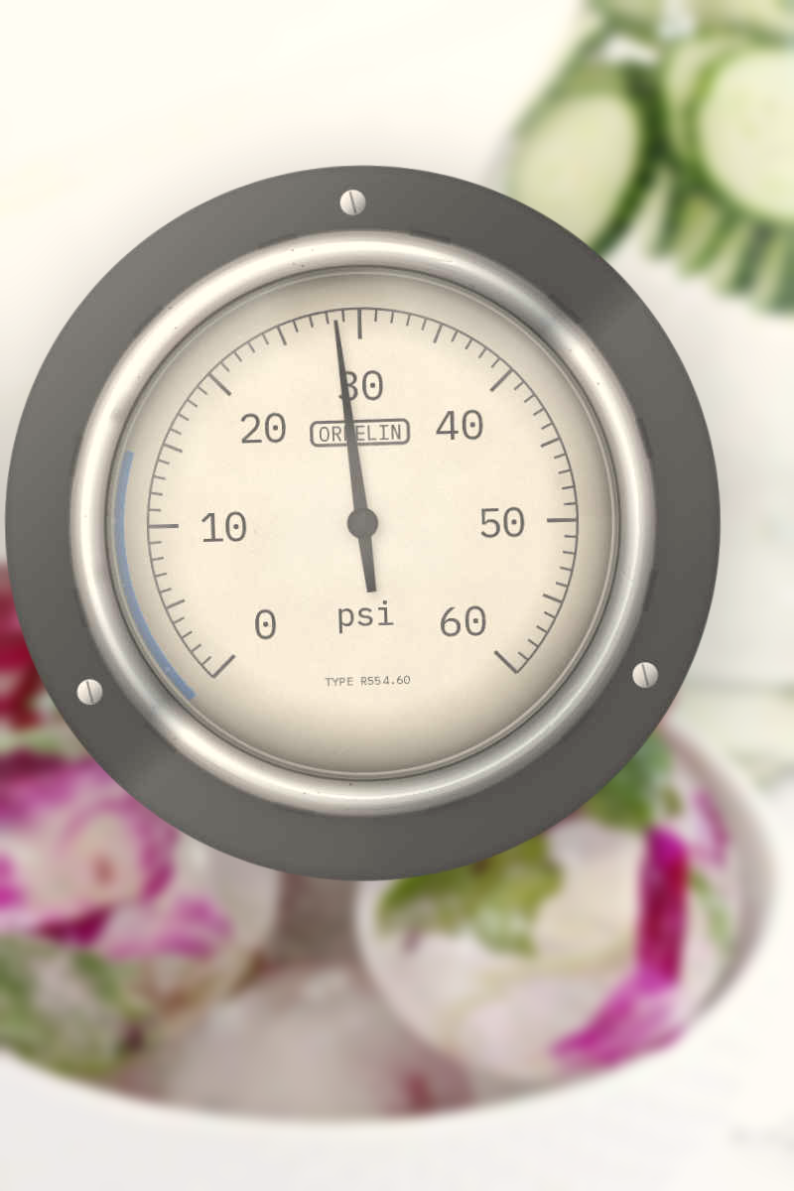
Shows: 28.5,psi
